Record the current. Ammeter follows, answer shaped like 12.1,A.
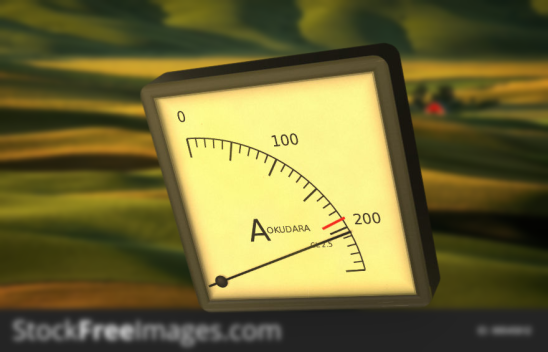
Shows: 205,A
